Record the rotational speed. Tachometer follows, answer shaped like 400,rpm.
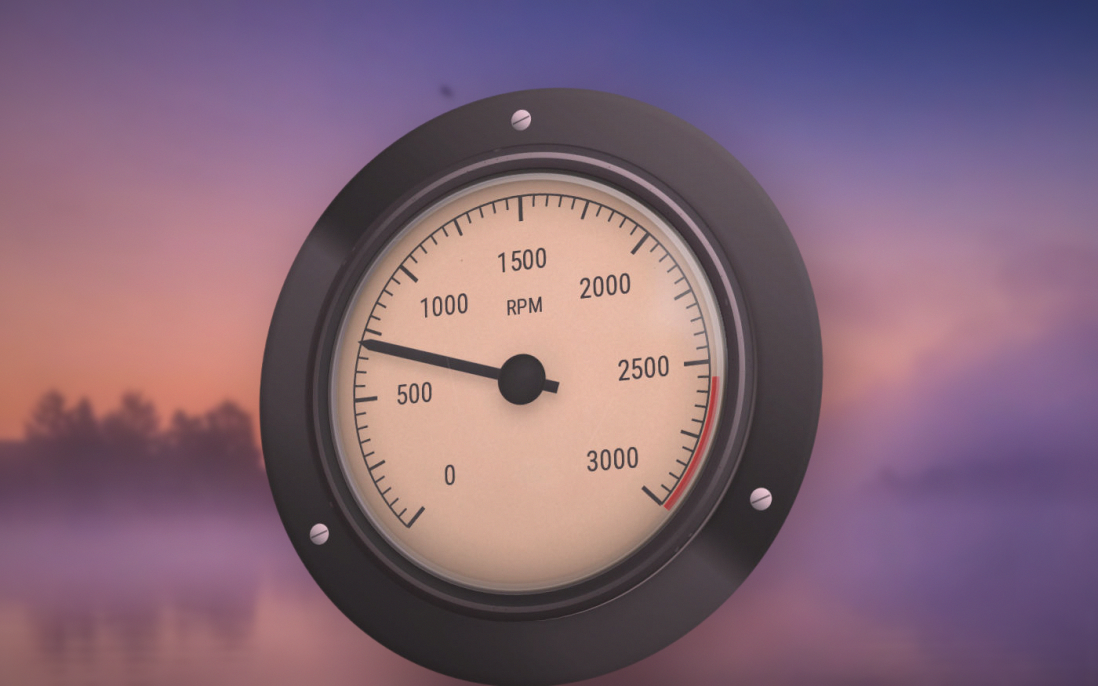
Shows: 700,rpm
